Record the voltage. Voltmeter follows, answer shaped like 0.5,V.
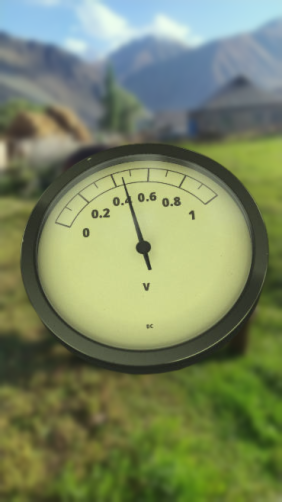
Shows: 0.45,V
